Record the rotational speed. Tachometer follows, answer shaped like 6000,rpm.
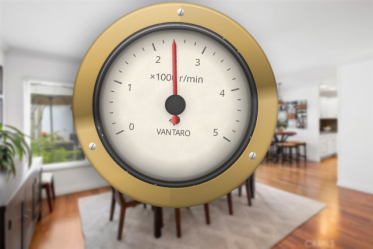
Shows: 2400,rpm
